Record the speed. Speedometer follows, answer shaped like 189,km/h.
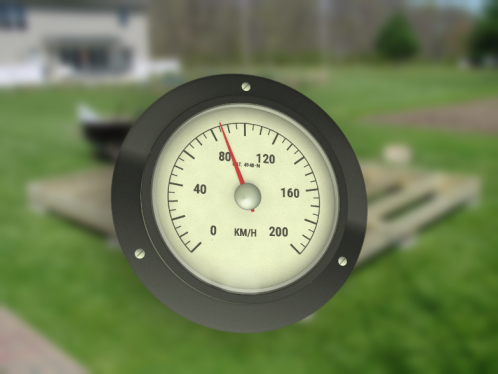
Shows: 85,km/h
